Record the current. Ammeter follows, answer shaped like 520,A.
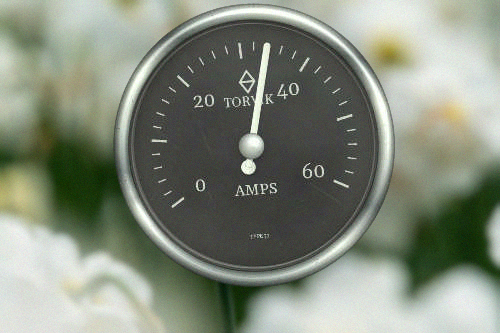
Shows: 34,A
